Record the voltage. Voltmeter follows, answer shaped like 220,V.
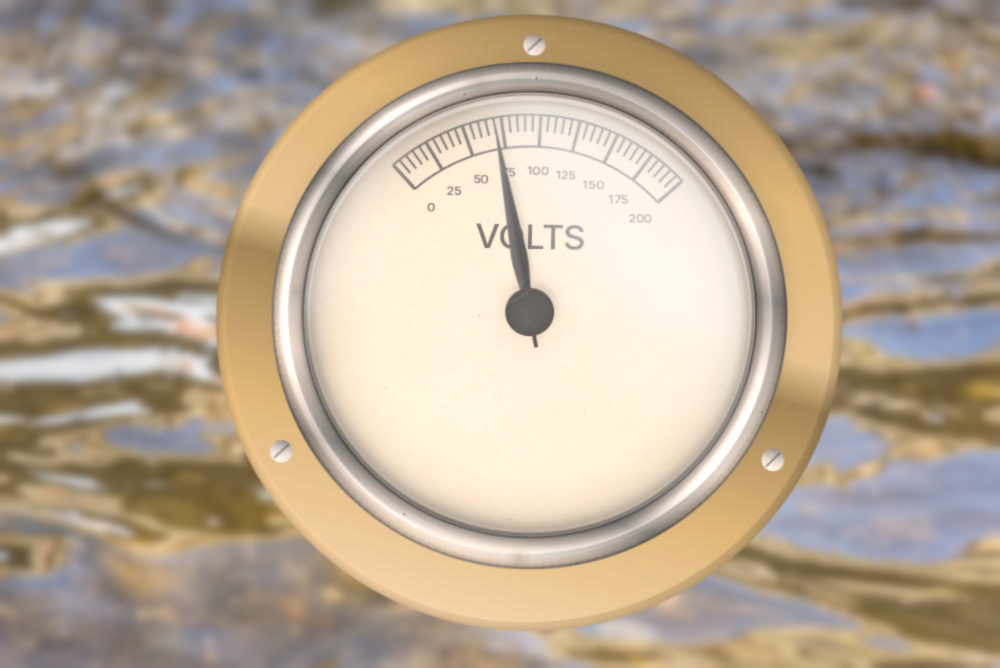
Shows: 70,V
